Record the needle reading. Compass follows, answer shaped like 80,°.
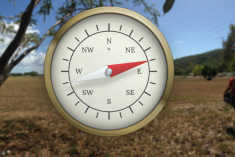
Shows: 75,°
